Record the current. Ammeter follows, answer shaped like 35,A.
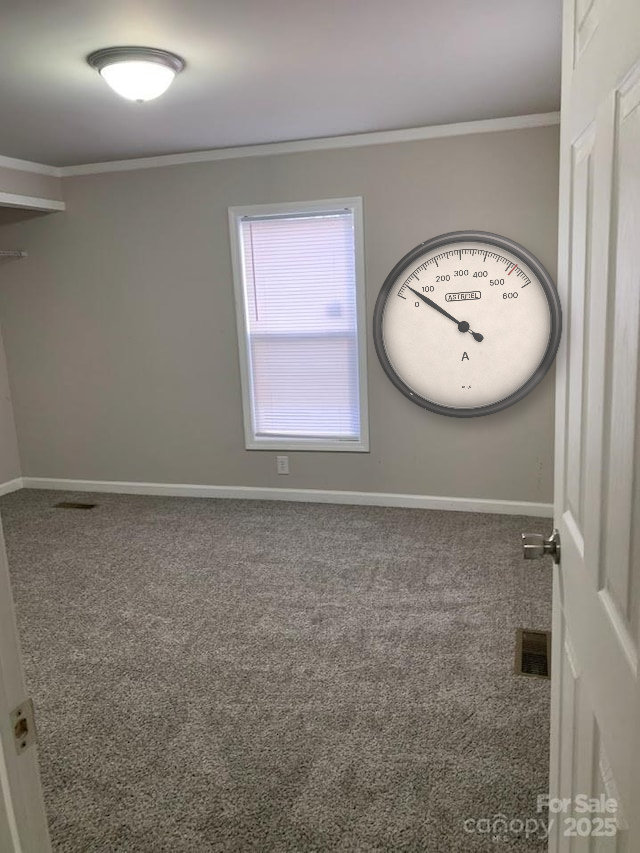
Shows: 50,A
